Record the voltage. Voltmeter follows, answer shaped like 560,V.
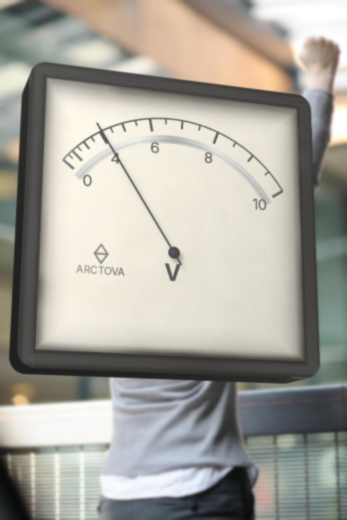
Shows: 4,V
